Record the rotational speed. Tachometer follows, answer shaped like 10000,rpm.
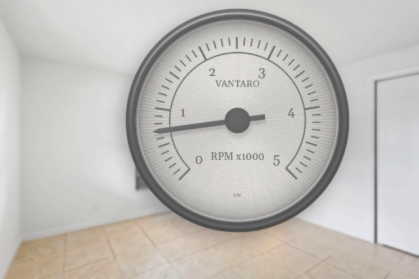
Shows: 700,rpm
